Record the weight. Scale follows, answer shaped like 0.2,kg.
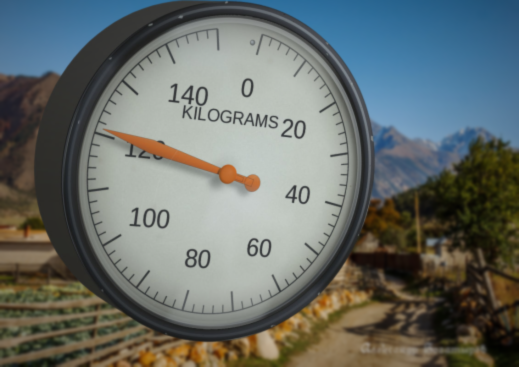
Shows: 121,kg
